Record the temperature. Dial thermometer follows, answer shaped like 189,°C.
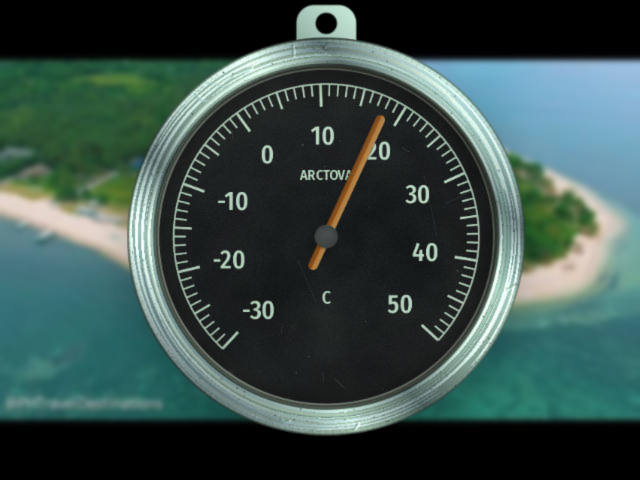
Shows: 18,°C
